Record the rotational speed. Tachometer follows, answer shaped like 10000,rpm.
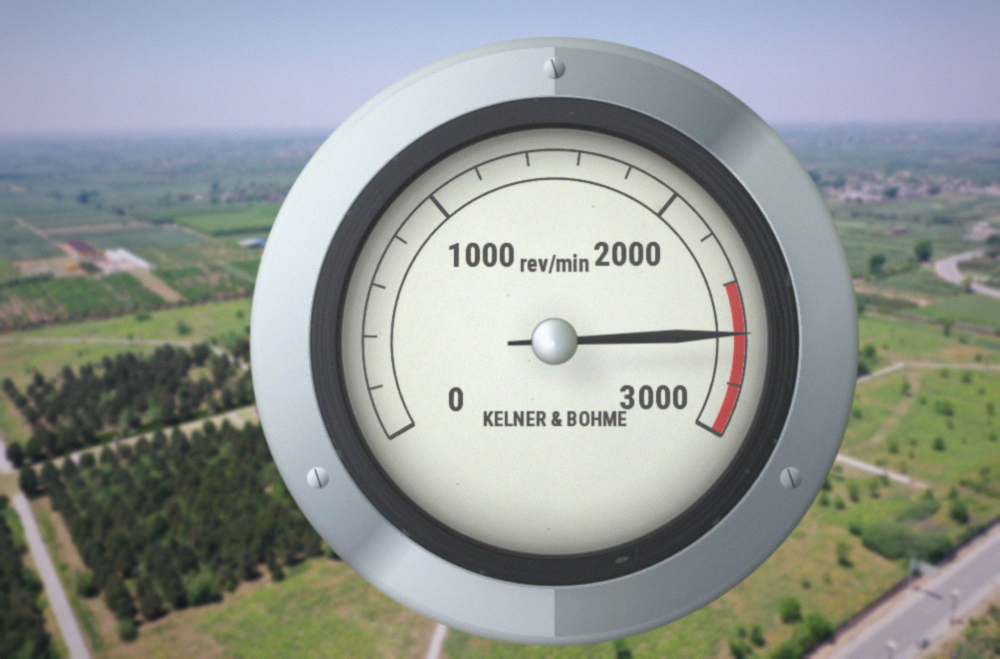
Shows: 2600,rpm
